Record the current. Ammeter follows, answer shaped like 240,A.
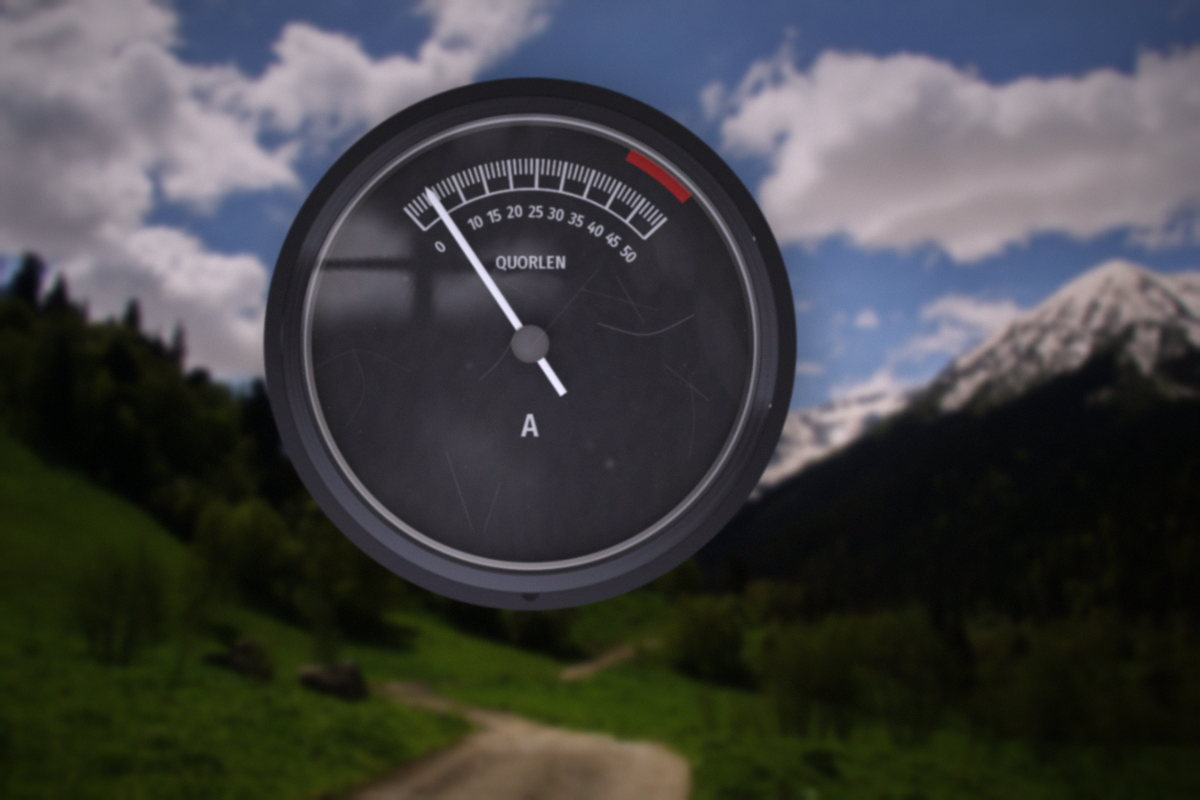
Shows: 5,A
